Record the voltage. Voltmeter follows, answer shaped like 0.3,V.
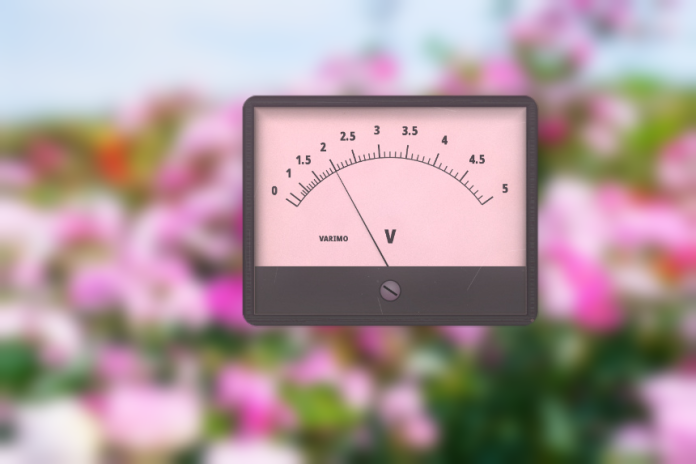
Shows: 2,V
